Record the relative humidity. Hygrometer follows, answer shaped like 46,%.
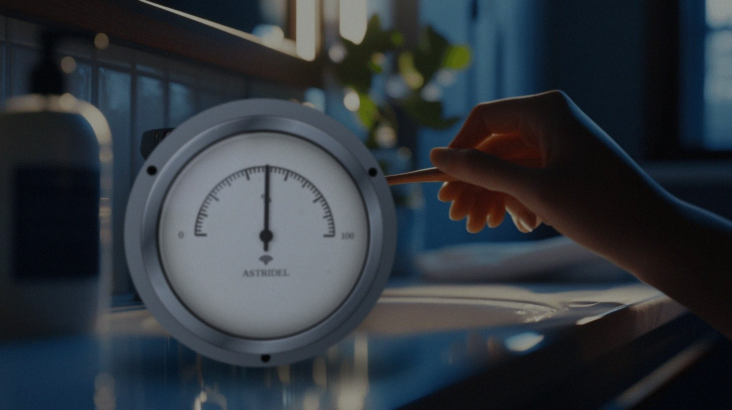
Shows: 50,%
